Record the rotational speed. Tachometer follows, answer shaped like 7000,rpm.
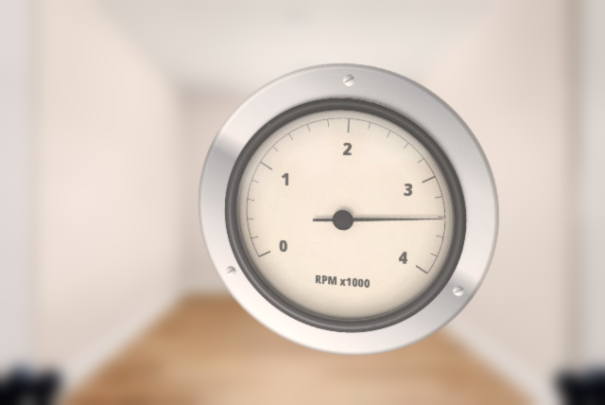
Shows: 3400,rpm
